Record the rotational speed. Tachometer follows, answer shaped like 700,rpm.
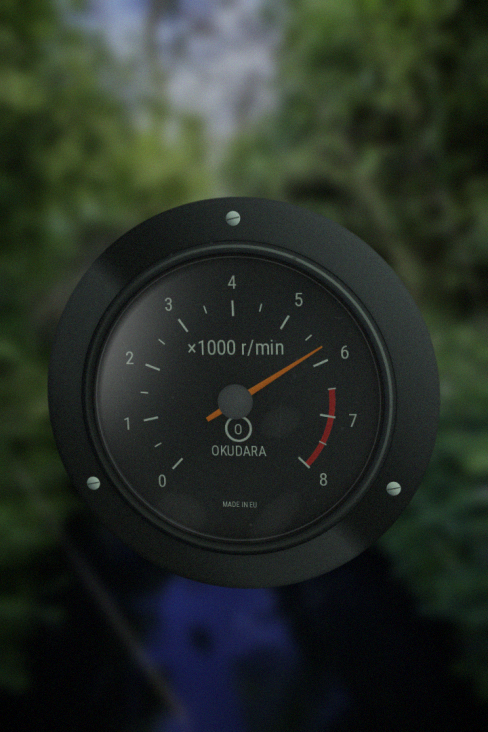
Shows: 5750,rpm
